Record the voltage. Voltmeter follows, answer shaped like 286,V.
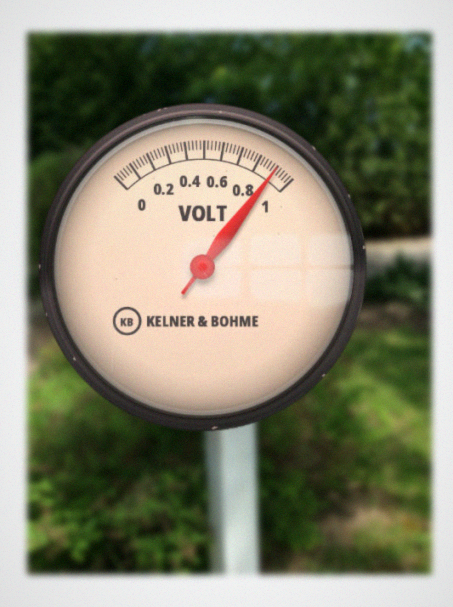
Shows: 0.9,V
